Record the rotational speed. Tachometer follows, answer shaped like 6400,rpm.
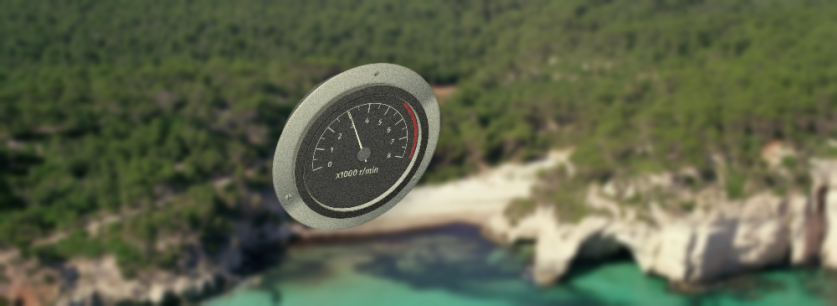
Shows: 3000,rpm
